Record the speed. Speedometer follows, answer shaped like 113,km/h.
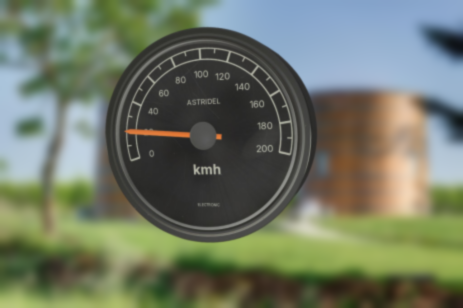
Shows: 20,km/h
